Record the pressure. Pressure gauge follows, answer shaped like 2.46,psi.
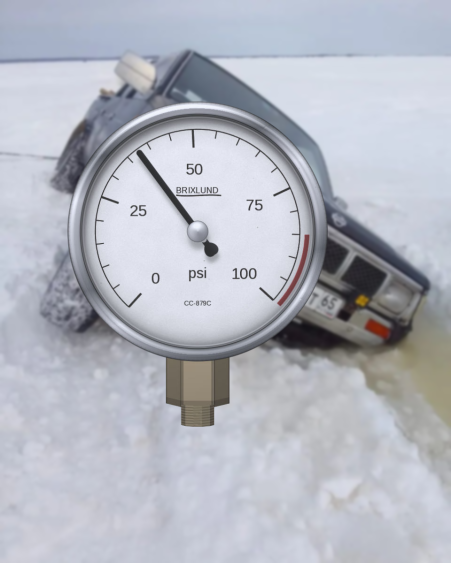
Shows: 37.5,psi
